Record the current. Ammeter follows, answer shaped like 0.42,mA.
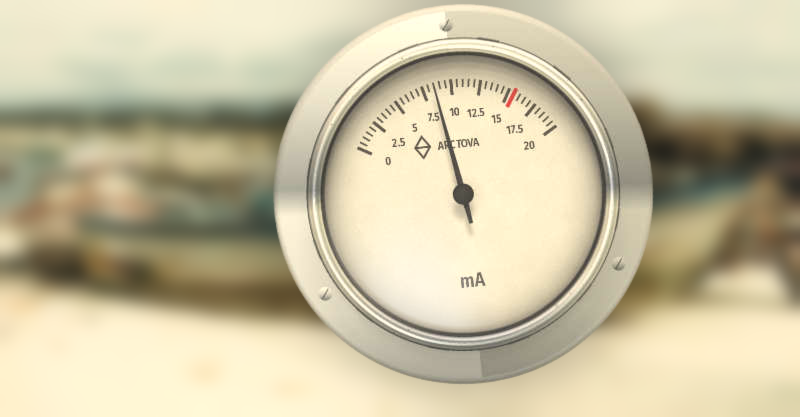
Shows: 8.5,mA
